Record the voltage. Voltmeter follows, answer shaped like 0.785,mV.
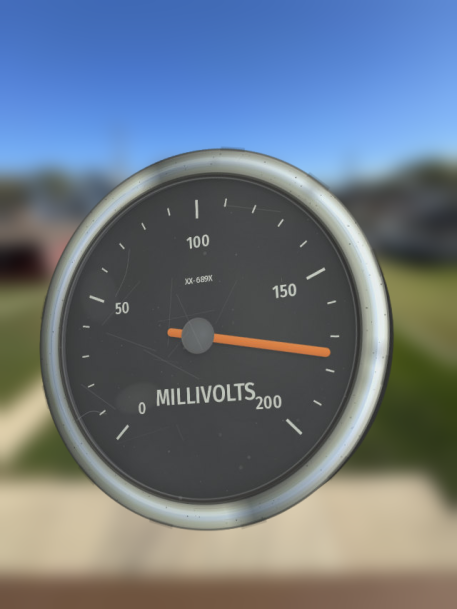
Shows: 175,mV
